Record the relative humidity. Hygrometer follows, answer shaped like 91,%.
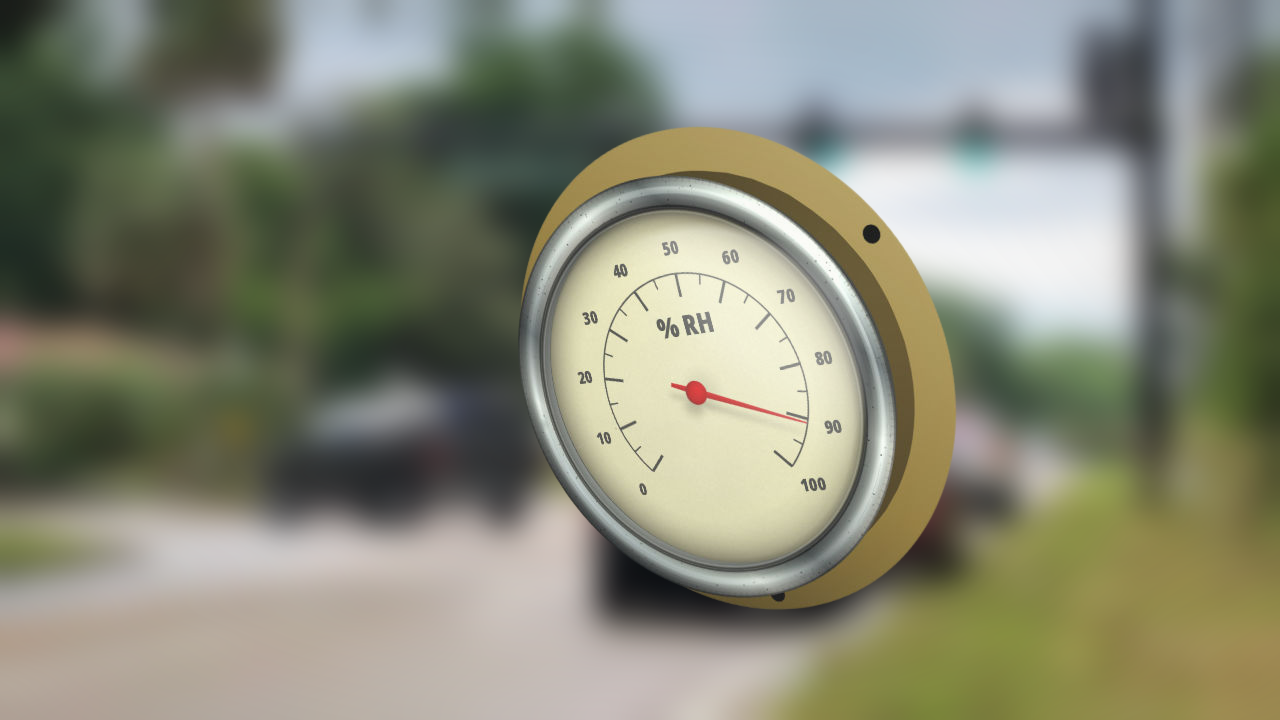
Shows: 90,%
